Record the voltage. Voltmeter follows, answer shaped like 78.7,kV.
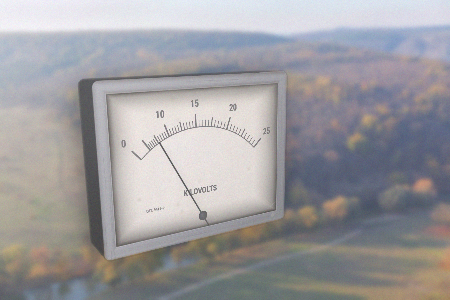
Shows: 7.5,kV
